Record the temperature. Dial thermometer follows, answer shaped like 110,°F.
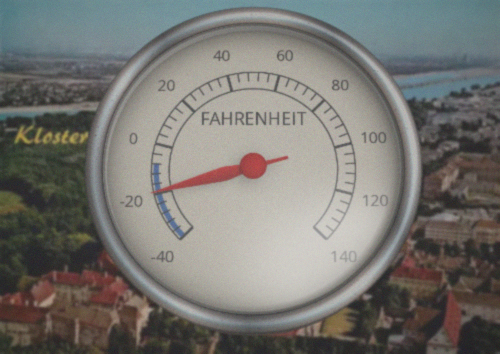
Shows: -20,°F
